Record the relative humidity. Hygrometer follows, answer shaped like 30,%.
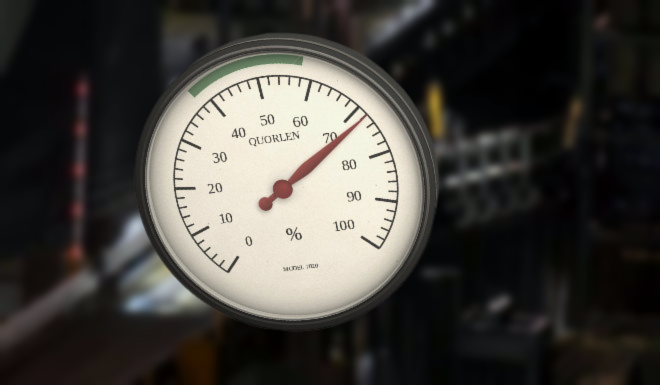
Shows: 72,%
